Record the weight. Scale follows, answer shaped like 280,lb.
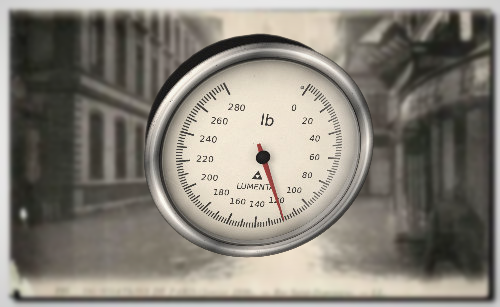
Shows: 120,lb
